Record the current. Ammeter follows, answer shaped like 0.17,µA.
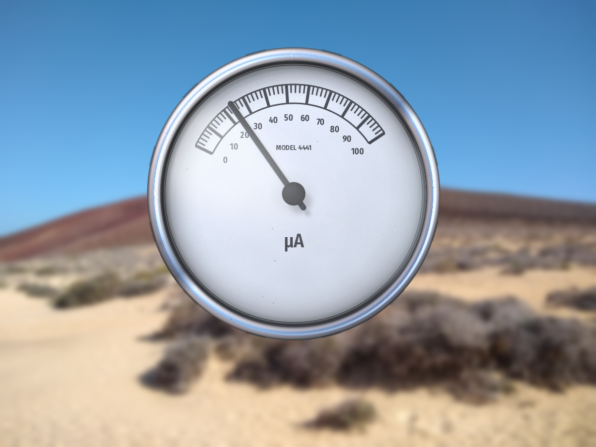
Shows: 24,µA
